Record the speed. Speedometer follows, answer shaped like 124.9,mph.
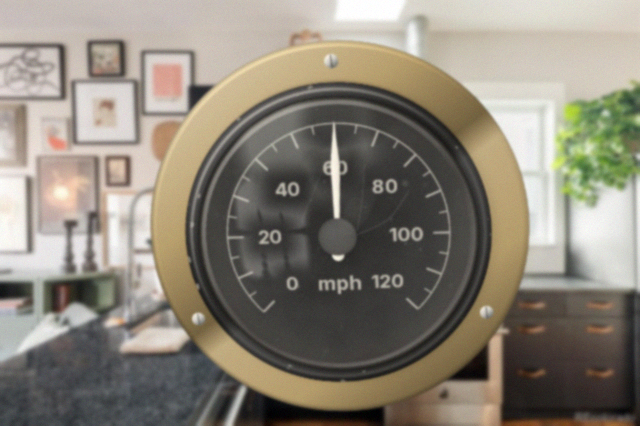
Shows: 60,mph
